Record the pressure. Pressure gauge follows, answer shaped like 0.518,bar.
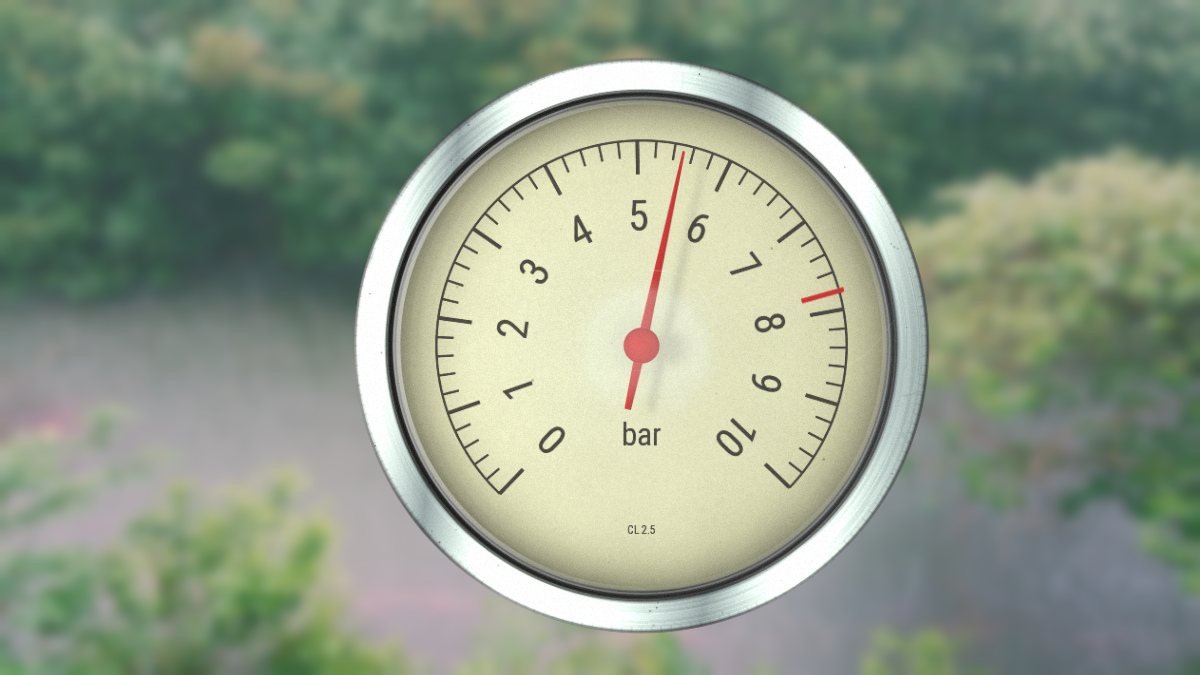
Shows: 5.5,bar
